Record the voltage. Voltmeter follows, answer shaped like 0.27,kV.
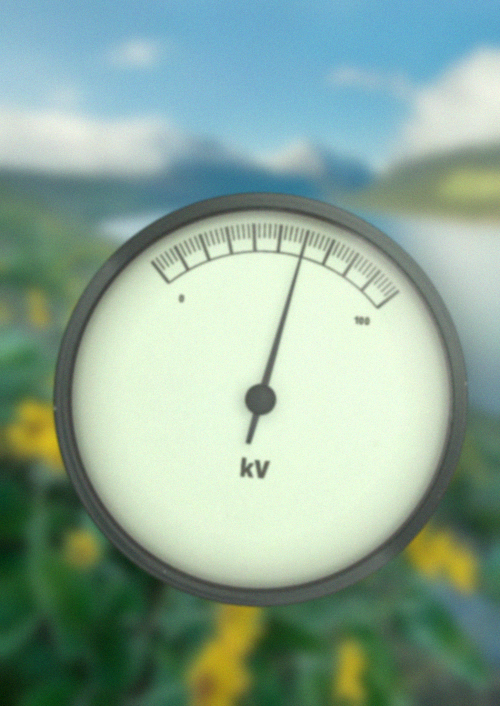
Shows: 60,kV
